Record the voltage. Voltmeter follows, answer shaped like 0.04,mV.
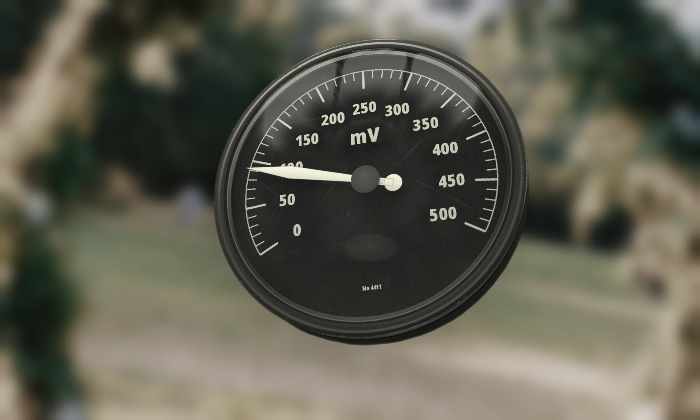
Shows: 90,mV
